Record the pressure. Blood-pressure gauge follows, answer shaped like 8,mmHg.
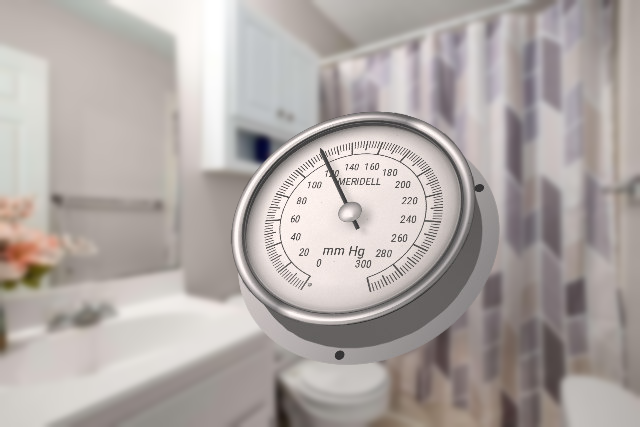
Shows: 120,mmHg
